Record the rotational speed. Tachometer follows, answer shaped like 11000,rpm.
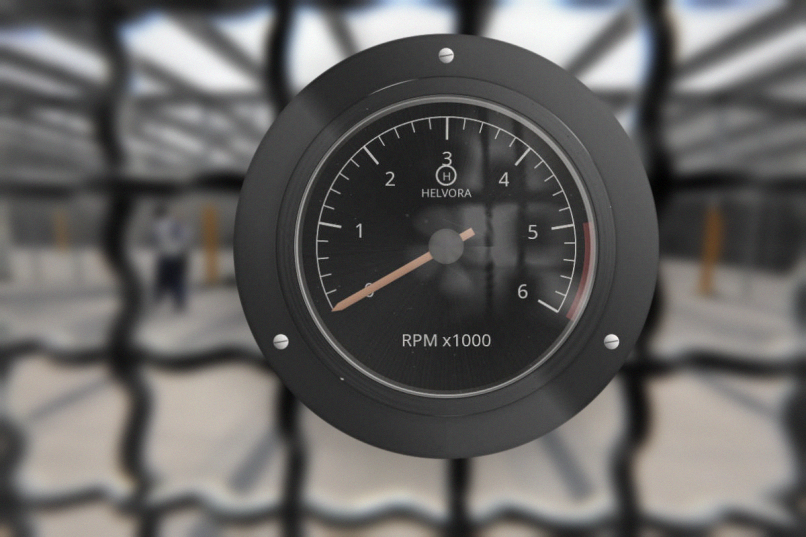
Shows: 0,rpm
